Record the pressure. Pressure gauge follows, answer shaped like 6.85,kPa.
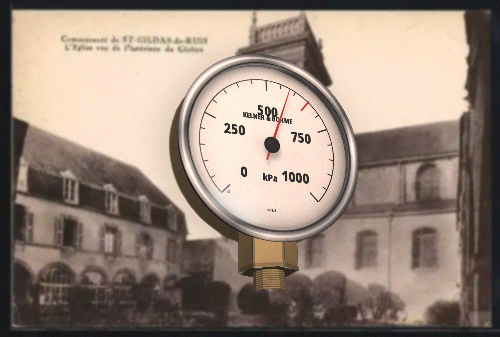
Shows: 575,kPa
